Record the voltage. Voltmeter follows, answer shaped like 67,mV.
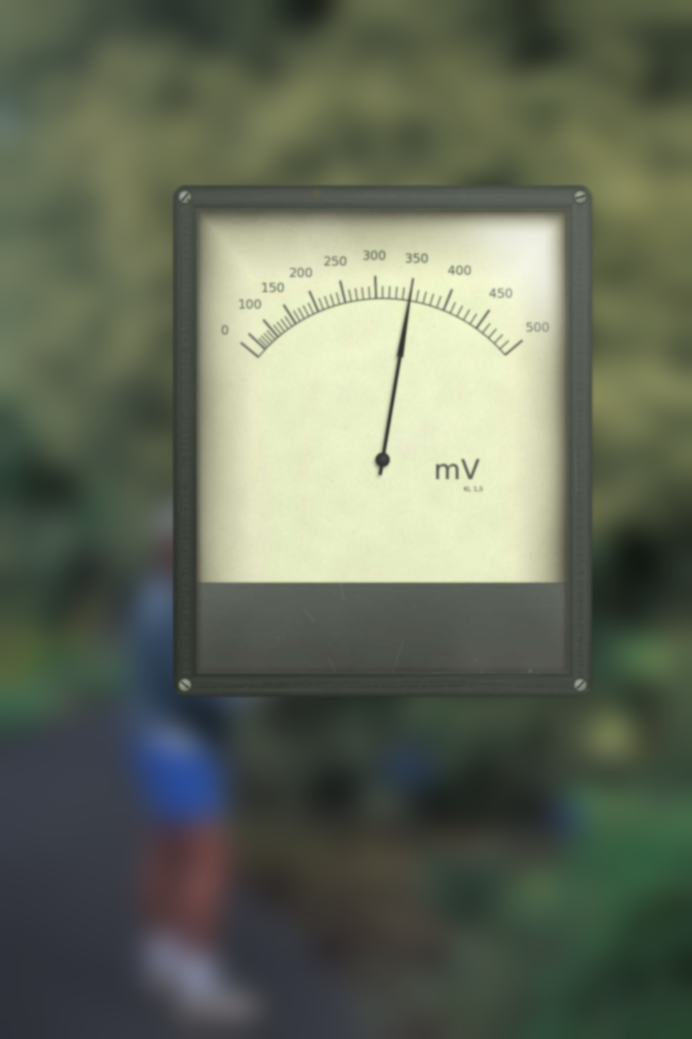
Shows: 350,mV
